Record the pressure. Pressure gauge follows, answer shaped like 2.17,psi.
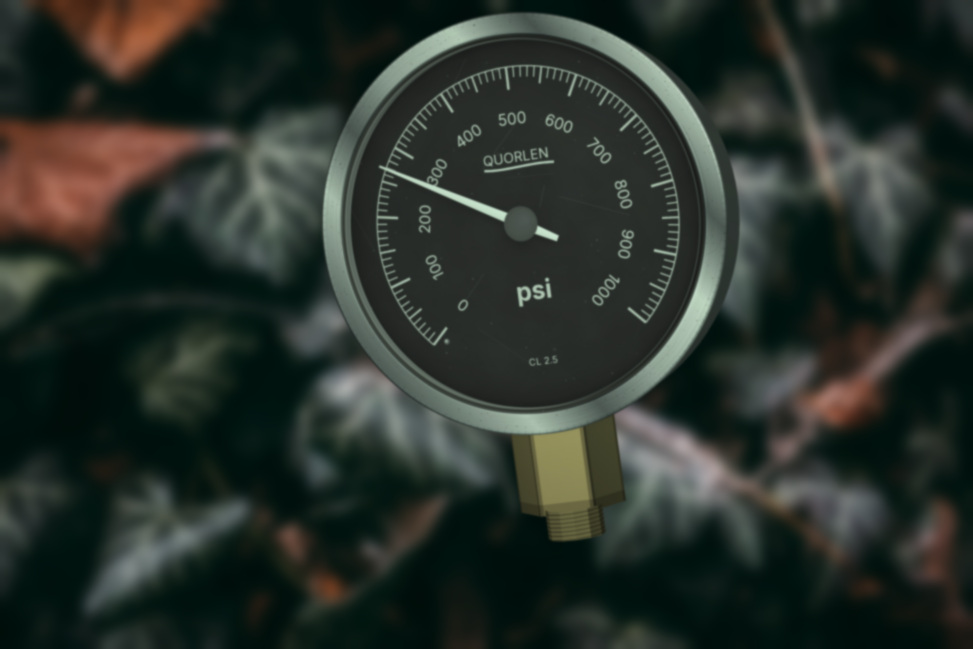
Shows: 270,psi
